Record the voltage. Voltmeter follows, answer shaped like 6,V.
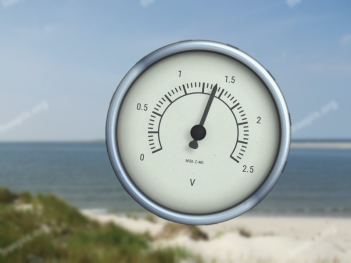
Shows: 1.4,V
